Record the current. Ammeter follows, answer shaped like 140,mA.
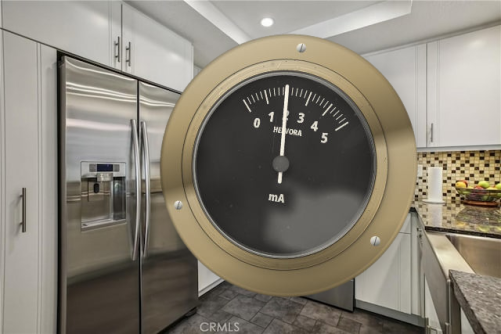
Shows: 2,mA
